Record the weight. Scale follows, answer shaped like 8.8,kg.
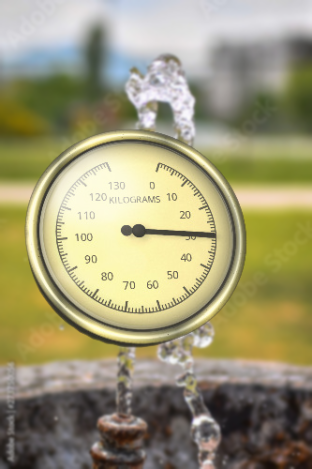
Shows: 30,kg
